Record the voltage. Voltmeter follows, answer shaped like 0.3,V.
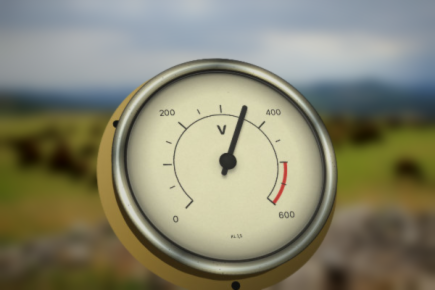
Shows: 350,V
